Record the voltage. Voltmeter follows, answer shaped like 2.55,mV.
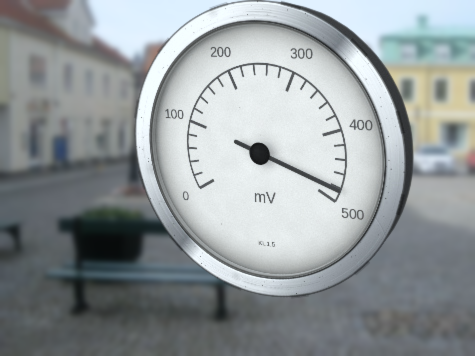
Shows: 480,mV
